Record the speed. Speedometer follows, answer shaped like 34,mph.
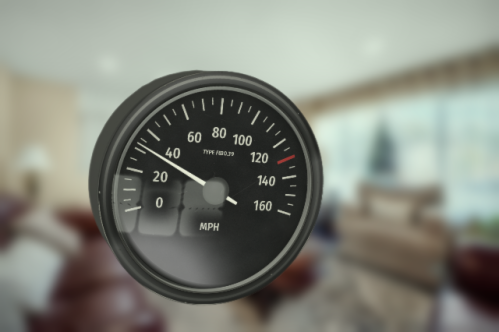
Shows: 32.5,mph
